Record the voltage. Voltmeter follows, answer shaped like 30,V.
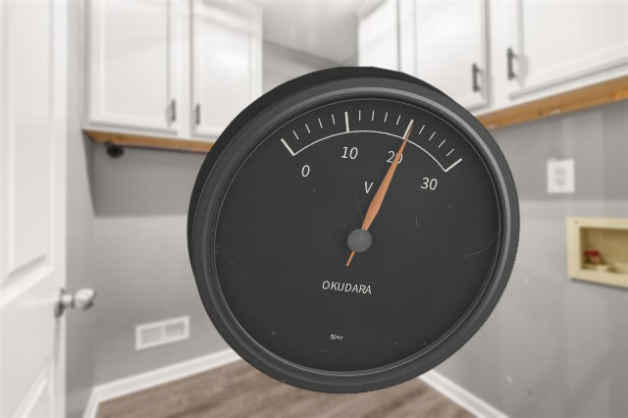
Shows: 20,V
